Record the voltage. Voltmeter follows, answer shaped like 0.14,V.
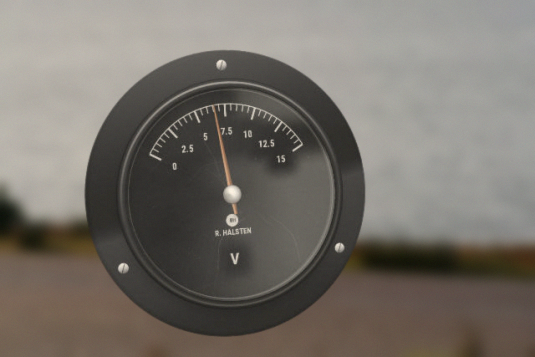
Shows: 6.5,V
